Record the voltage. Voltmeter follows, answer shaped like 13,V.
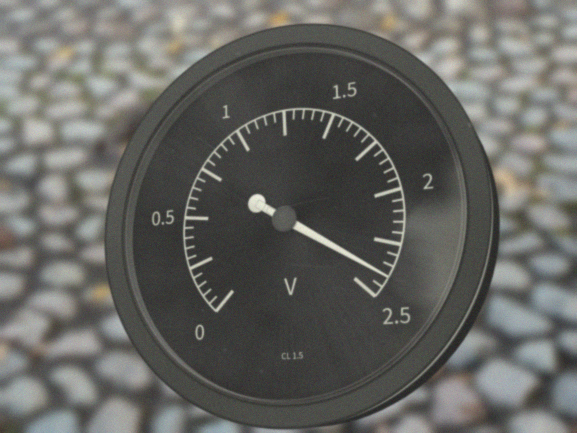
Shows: 2.4,V
